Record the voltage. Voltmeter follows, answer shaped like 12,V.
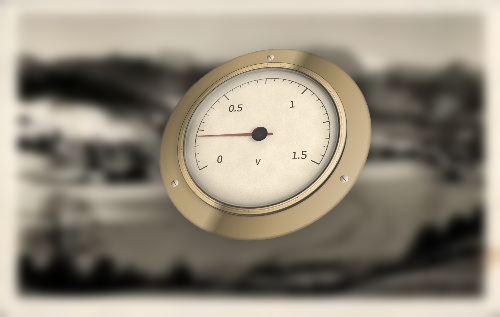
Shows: 0.2,V
